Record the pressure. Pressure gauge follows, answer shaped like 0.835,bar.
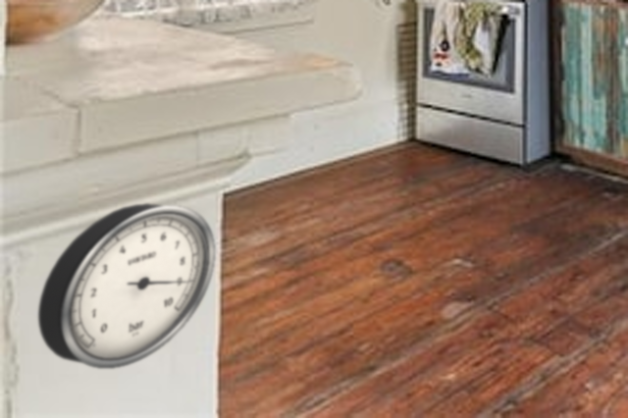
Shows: 9,bar
